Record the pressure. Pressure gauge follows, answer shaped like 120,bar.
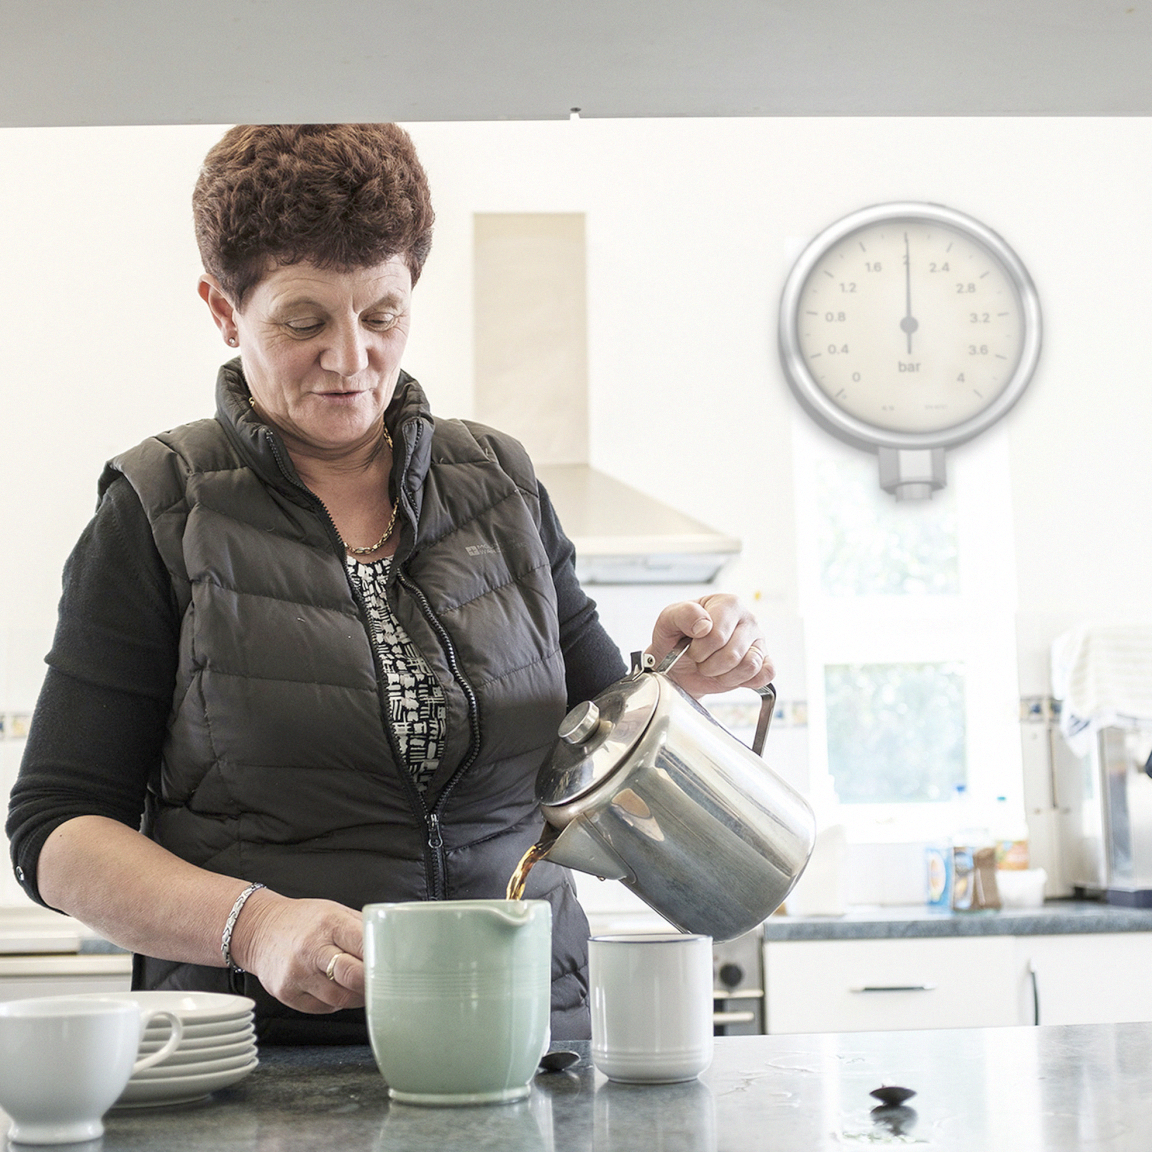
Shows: 2,bar
